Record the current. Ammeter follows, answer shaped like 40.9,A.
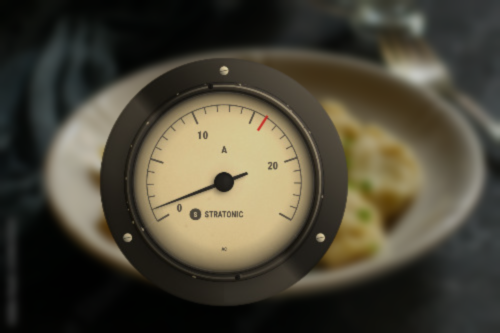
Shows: 1,A
